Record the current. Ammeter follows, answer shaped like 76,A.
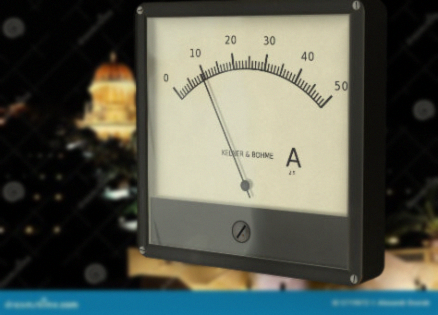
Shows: 10,A
